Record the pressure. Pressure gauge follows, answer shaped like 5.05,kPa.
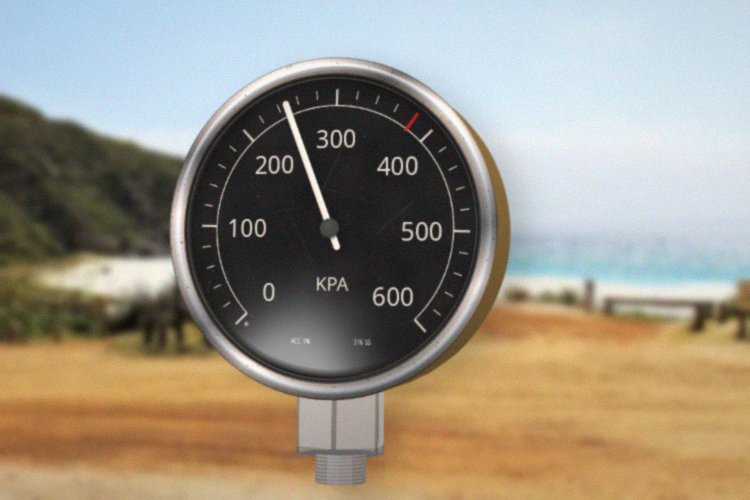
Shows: 250,kPa
